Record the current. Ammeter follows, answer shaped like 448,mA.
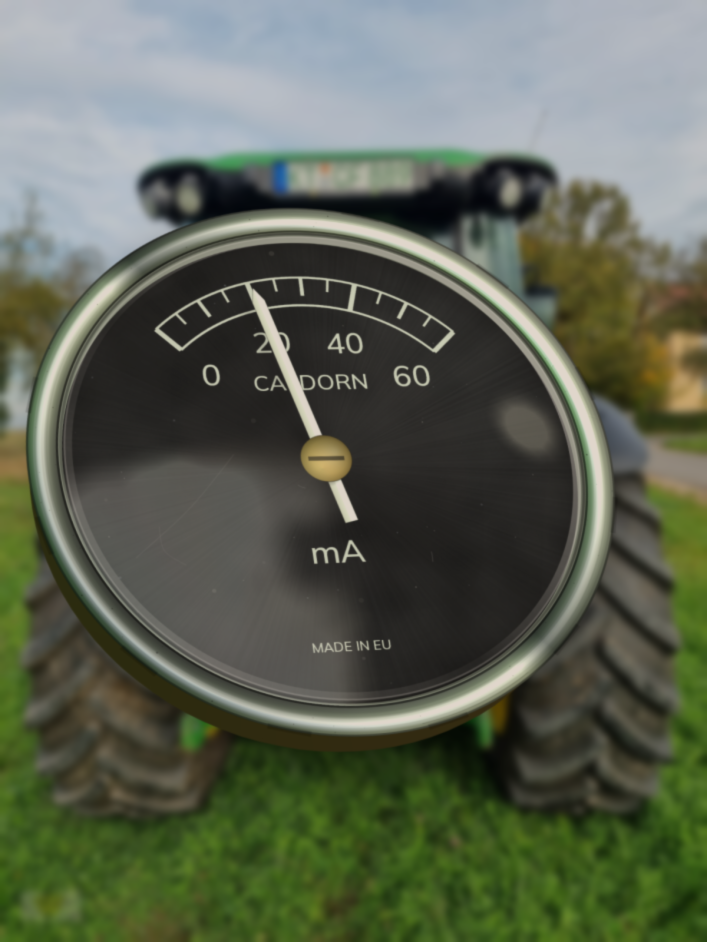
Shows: 20,mA
